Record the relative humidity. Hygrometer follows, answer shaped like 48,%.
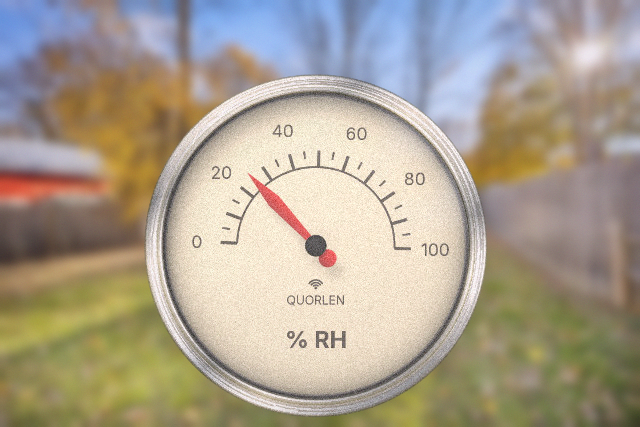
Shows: 25,%
